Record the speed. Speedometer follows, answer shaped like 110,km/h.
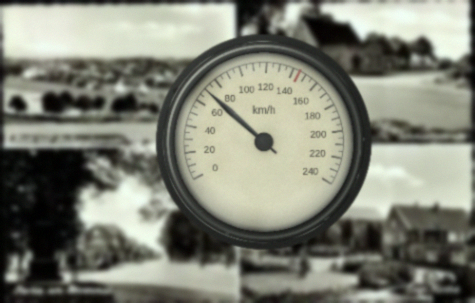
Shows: 70,km/h
